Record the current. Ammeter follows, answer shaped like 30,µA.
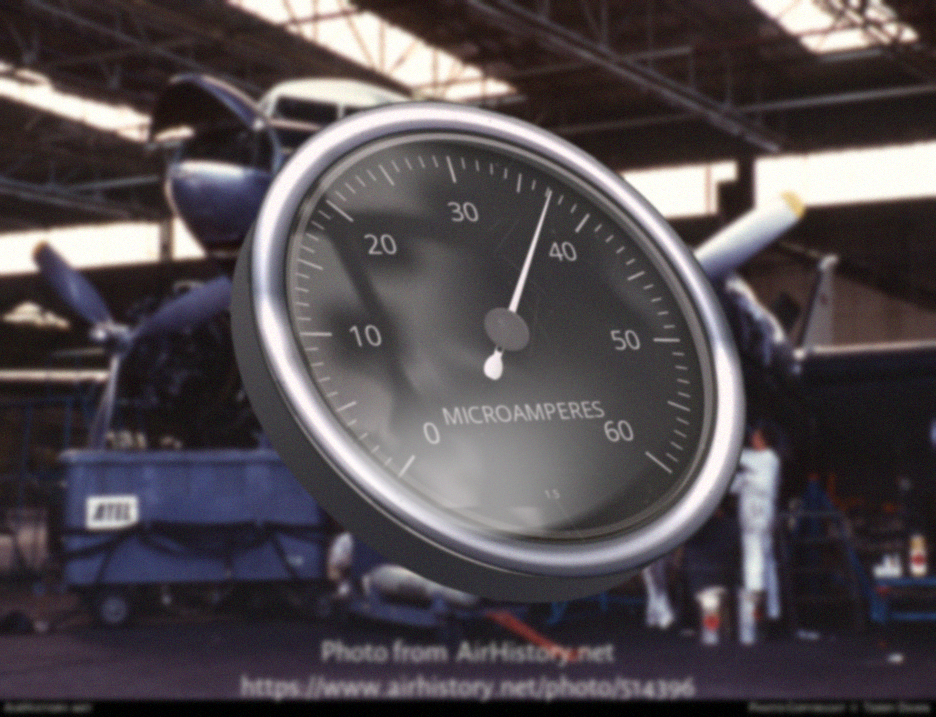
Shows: 37,µA
